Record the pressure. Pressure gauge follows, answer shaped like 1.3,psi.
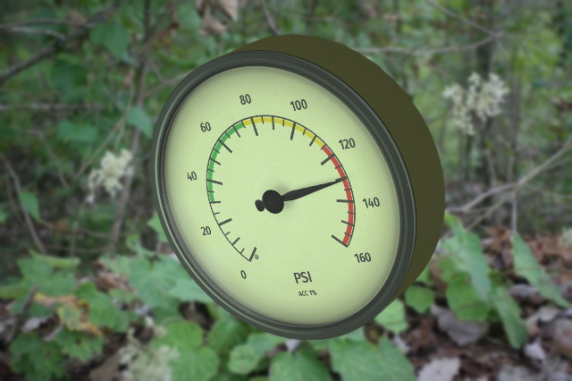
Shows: 130,psi
